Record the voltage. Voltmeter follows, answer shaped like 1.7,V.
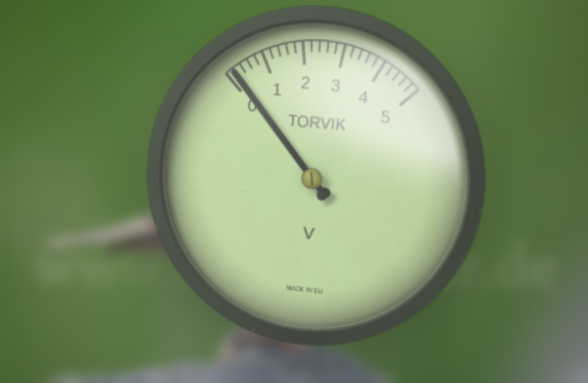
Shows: 0.2,V
